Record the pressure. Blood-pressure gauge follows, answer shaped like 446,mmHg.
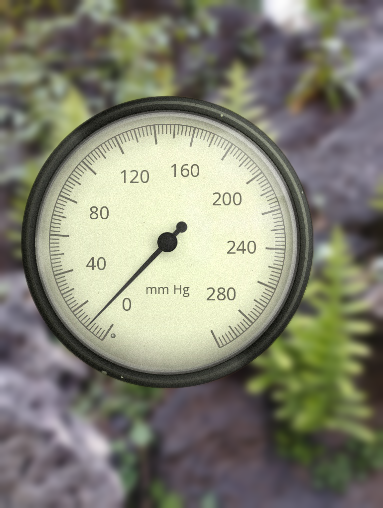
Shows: 10,mmHg
